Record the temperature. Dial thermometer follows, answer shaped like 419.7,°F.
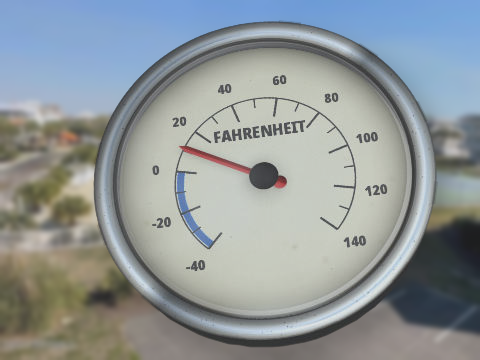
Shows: 10,°F
